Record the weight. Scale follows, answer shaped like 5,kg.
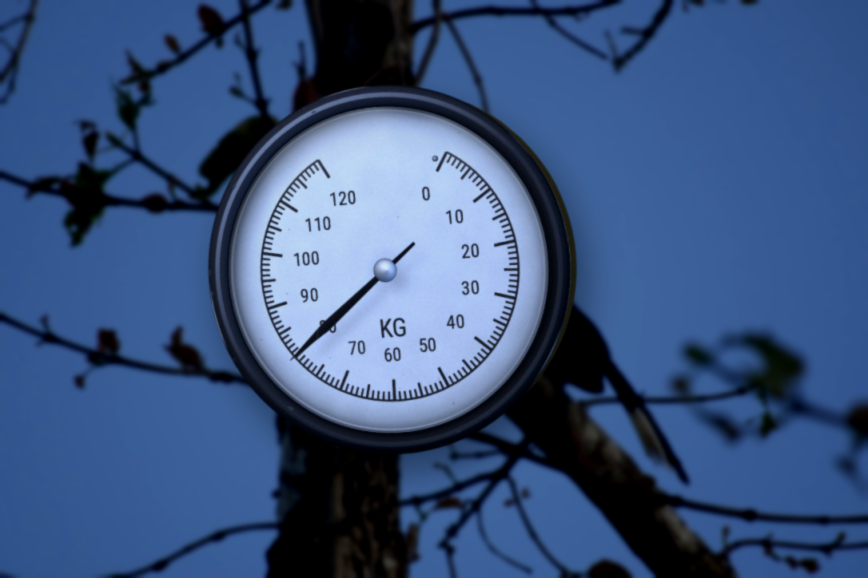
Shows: 80,kg
